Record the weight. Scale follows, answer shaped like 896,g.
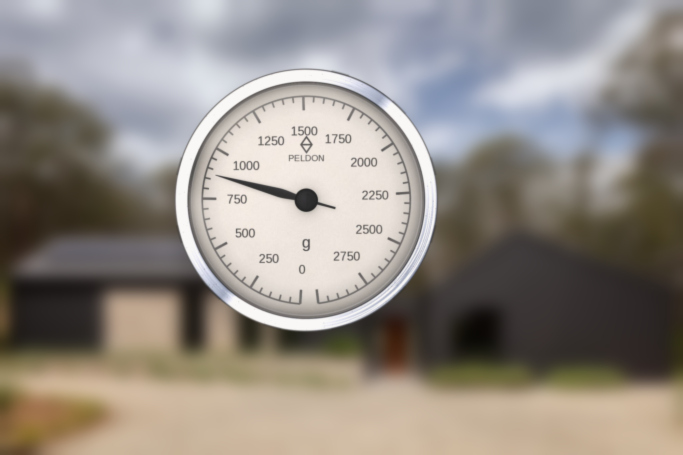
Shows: 875,g
